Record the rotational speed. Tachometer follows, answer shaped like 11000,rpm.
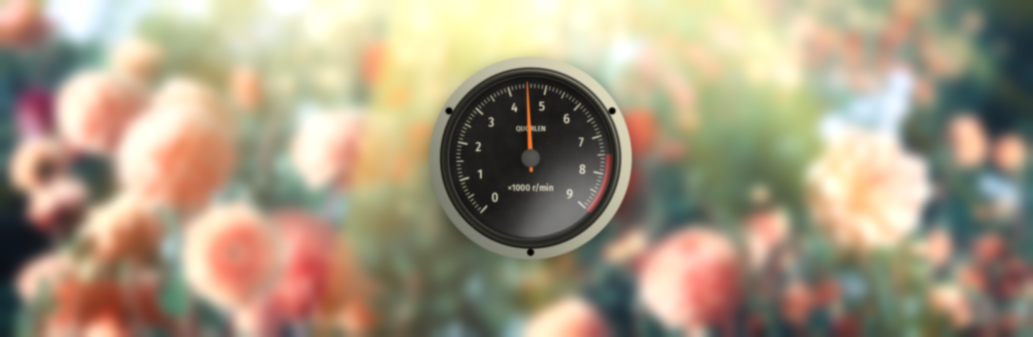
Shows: 4500,rpm
